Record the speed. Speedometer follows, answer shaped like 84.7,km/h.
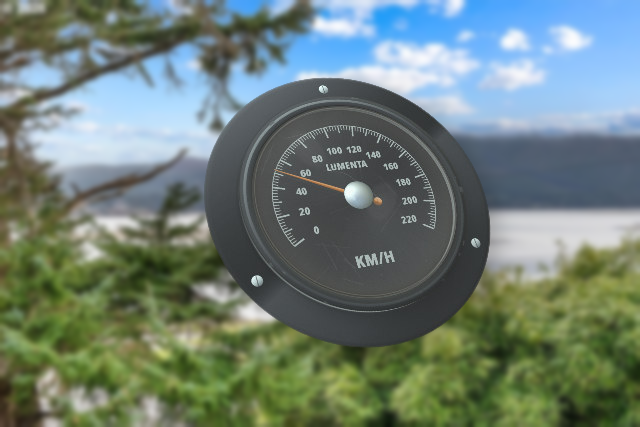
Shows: 50,km/h
